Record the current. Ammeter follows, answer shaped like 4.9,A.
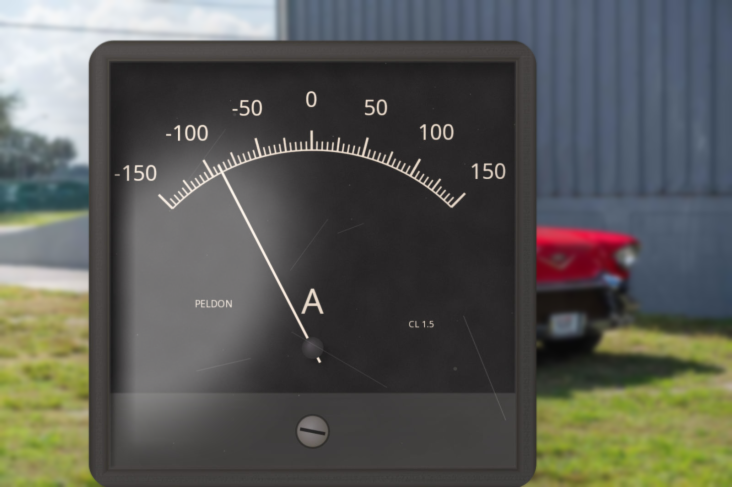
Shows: -90,A
